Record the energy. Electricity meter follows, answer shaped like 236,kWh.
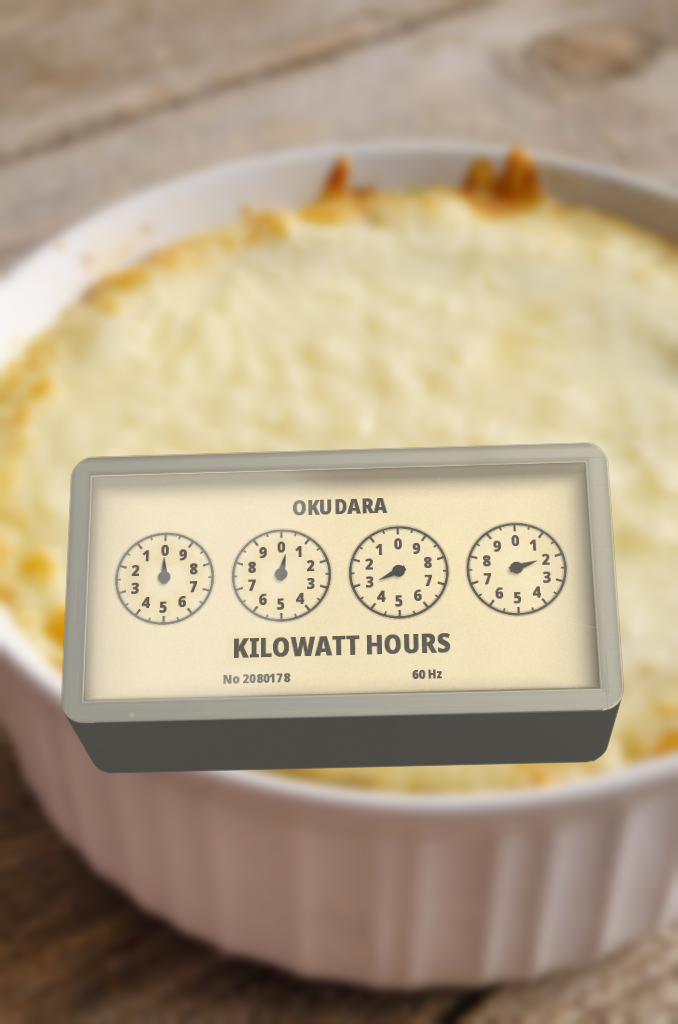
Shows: 32,kWh
